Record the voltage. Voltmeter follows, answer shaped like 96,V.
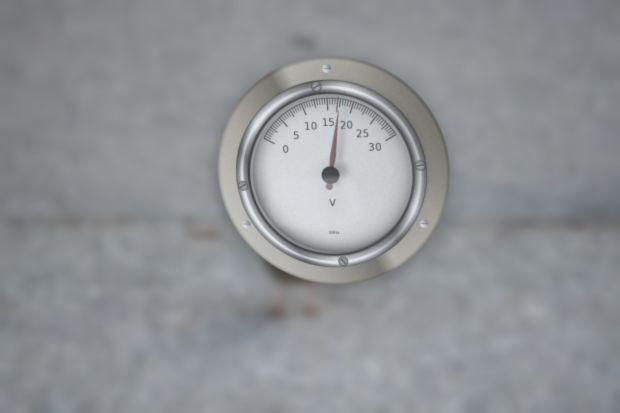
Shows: 17.5,V
